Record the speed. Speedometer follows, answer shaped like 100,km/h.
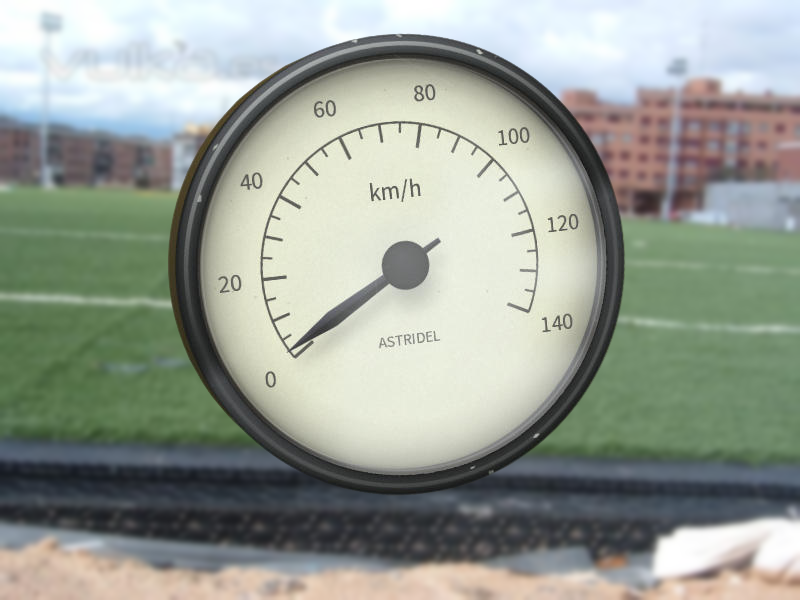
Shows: 2.5,km/h
